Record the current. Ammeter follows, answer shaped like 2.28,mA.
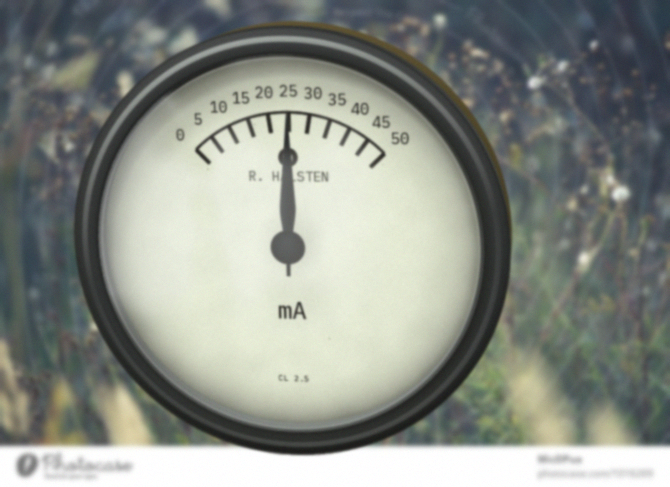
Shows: 25,mA
